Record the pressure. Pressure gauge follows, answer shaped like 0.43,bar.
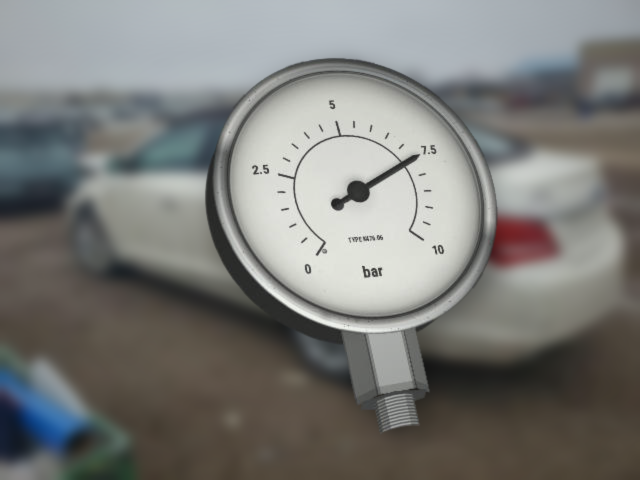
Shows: 7.5,bar
